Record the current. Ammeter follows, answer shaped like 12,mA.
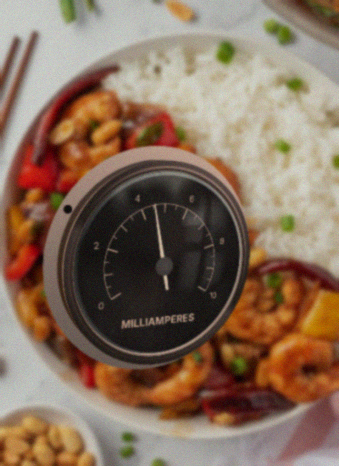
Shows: 4.5,mA
